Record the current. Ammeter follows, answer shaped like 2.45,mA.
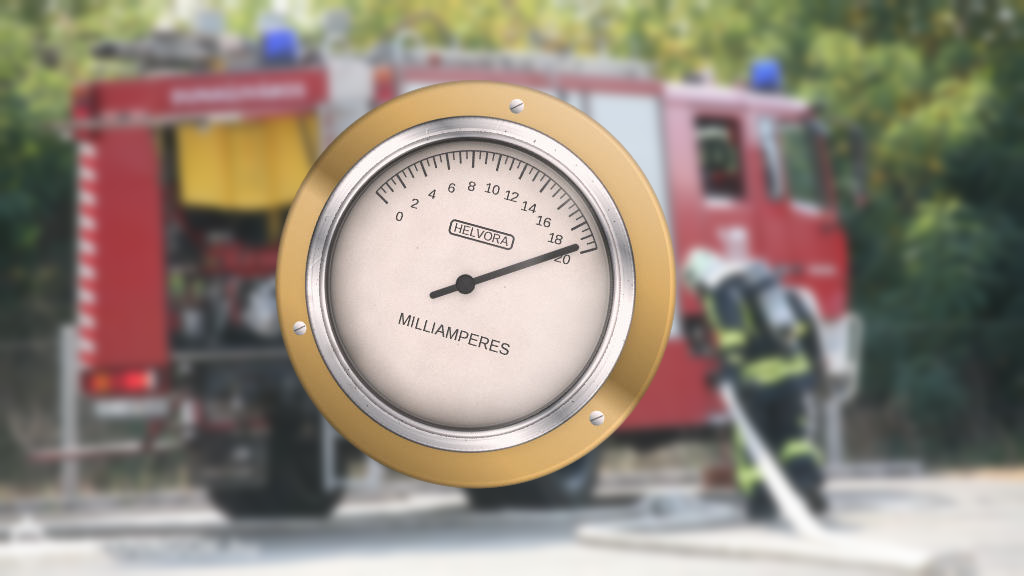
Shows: 19.5,mA
